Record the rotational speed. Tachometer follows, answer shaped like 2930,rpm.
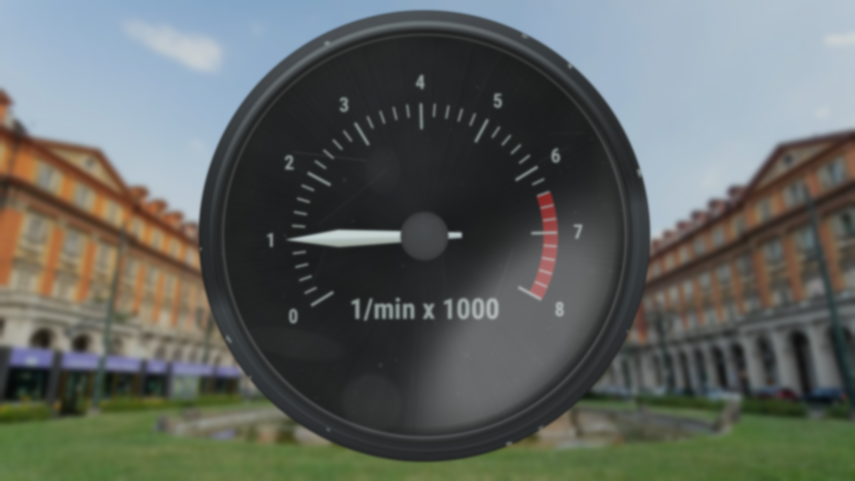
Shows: 1000,rpm
